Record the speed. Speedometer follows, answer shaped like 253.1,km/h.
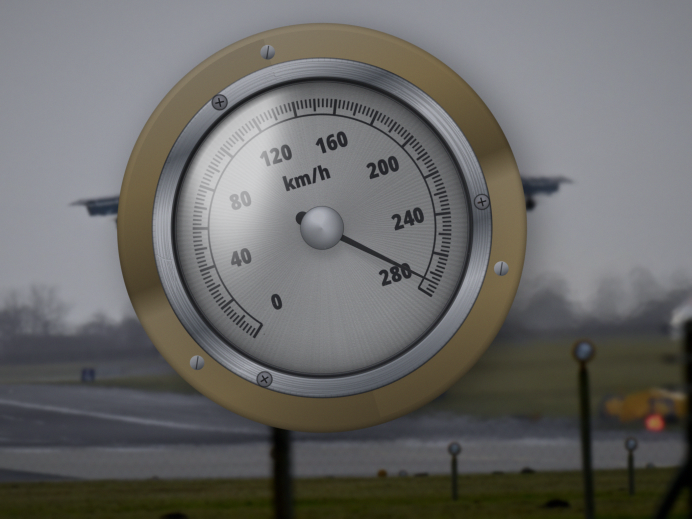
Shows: 274,km/h
